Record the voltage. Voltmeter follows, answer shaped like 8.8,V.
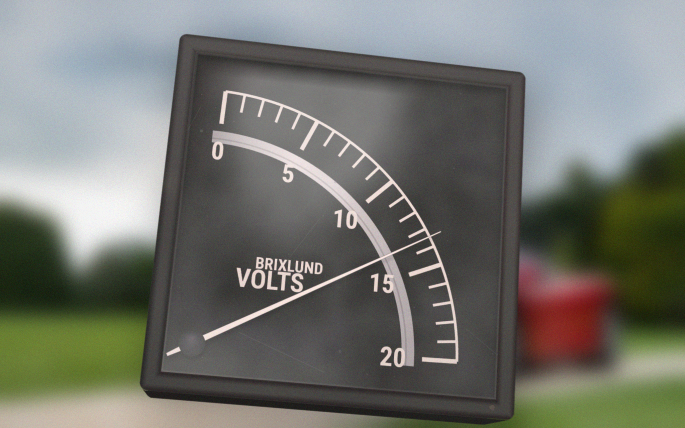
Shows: 13.5,V
